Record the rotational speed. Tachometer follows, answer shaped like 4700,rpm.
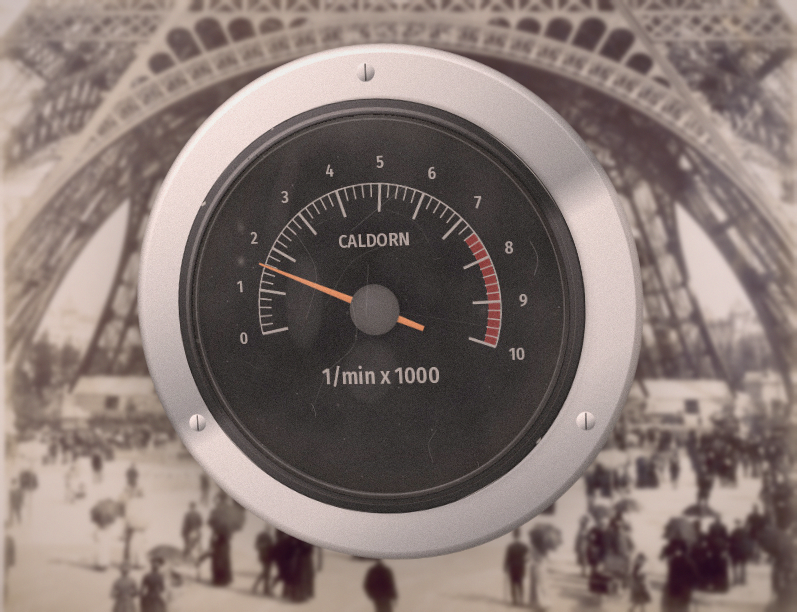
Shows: 1600,rpm
